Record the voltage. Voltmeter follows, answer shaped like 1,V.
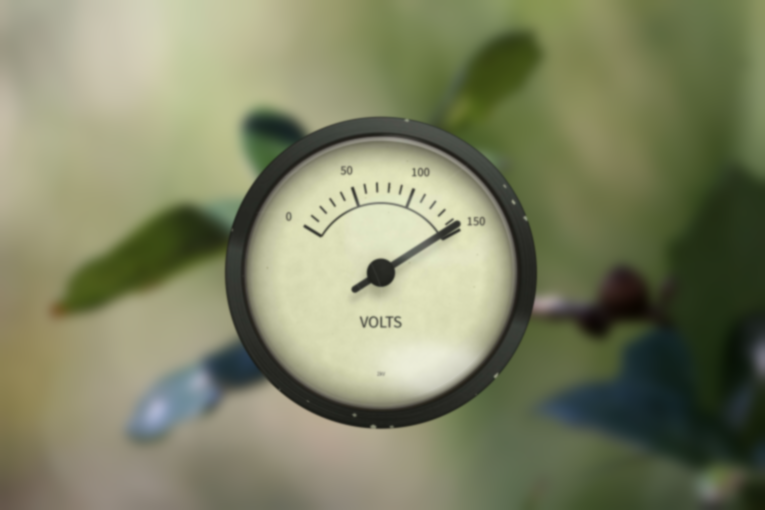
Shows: 145,V
